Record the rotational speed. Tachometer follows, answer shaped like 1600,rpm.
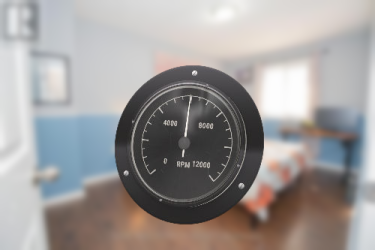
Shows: 6000,rpm
